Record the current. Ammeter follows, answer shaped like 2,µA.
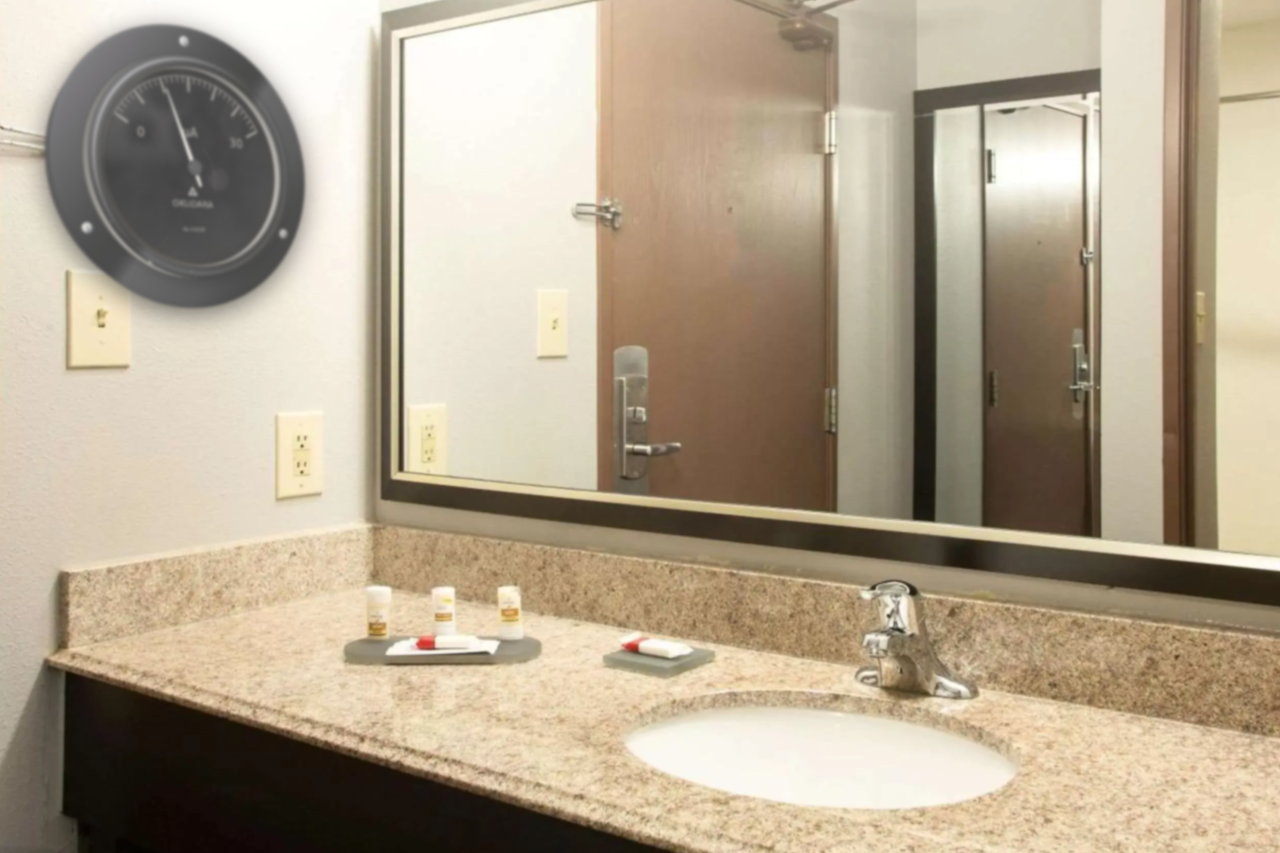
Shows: 10,µA
